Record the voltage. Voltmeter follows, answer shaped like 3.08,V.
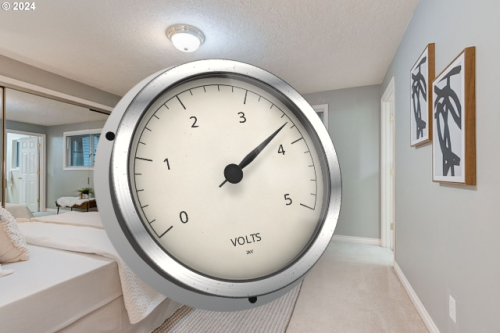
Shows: 3.7,V
